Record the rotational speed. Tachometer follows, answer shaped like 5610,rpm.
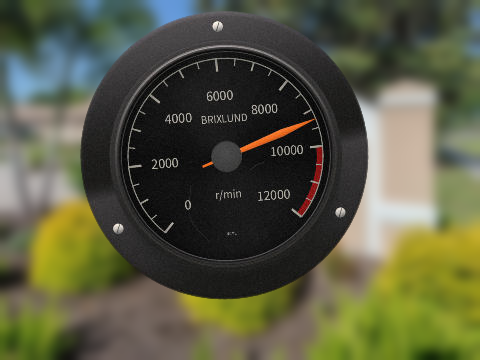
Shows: 9250,rpm
